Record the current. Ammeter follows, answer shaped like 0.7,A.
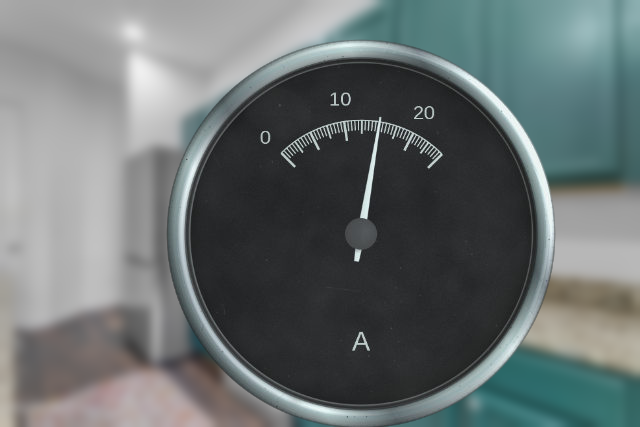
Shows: 15,A
